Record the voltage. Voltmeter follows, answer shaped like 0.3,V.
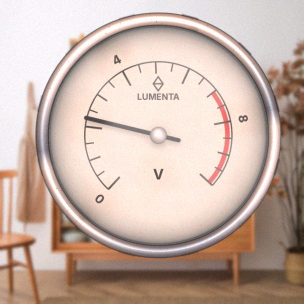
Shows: 2.25,V
